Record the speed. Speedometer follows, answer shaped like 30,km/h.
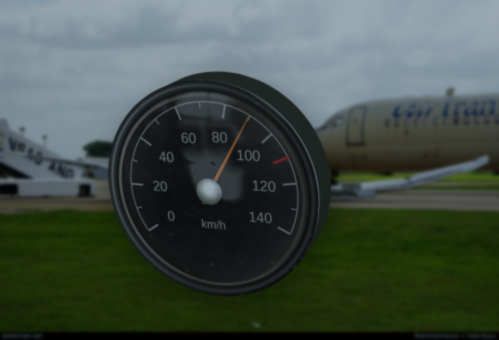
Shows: 90,km/h
